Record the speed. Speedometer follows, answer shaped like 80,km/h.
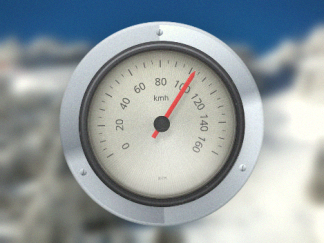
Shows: 102.5,km/h
